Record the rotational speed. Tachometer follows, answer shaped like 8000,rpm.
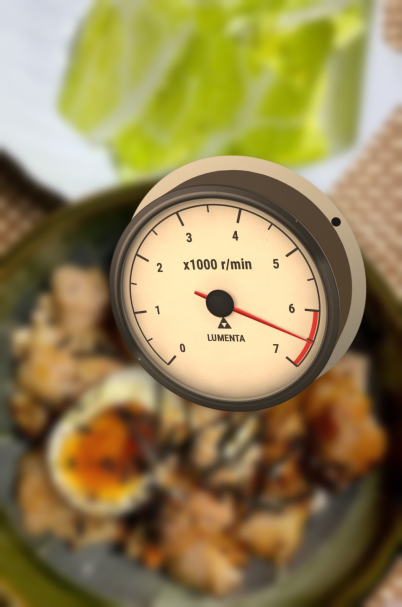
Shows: 6500,rpm
